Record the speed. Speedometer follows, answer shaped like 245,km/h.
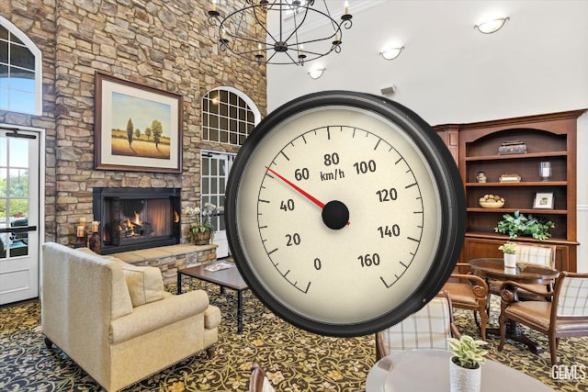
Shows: 52.5,km/h
